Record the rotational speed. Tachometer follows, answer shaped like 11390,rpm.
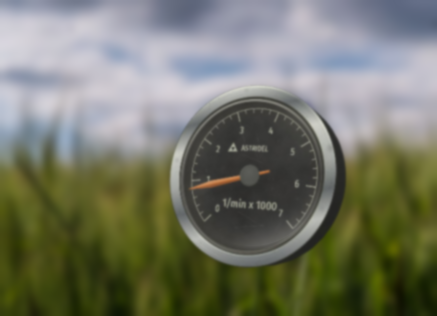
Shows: 800,rpm
